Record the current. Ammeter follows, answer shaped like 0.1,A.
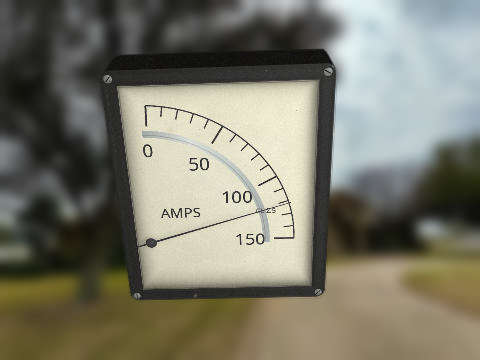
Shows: 120,A
